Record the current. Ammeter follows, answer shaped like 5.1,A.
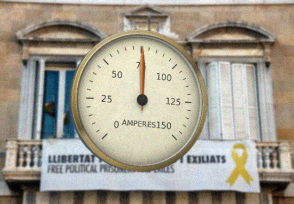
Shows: 75,A
